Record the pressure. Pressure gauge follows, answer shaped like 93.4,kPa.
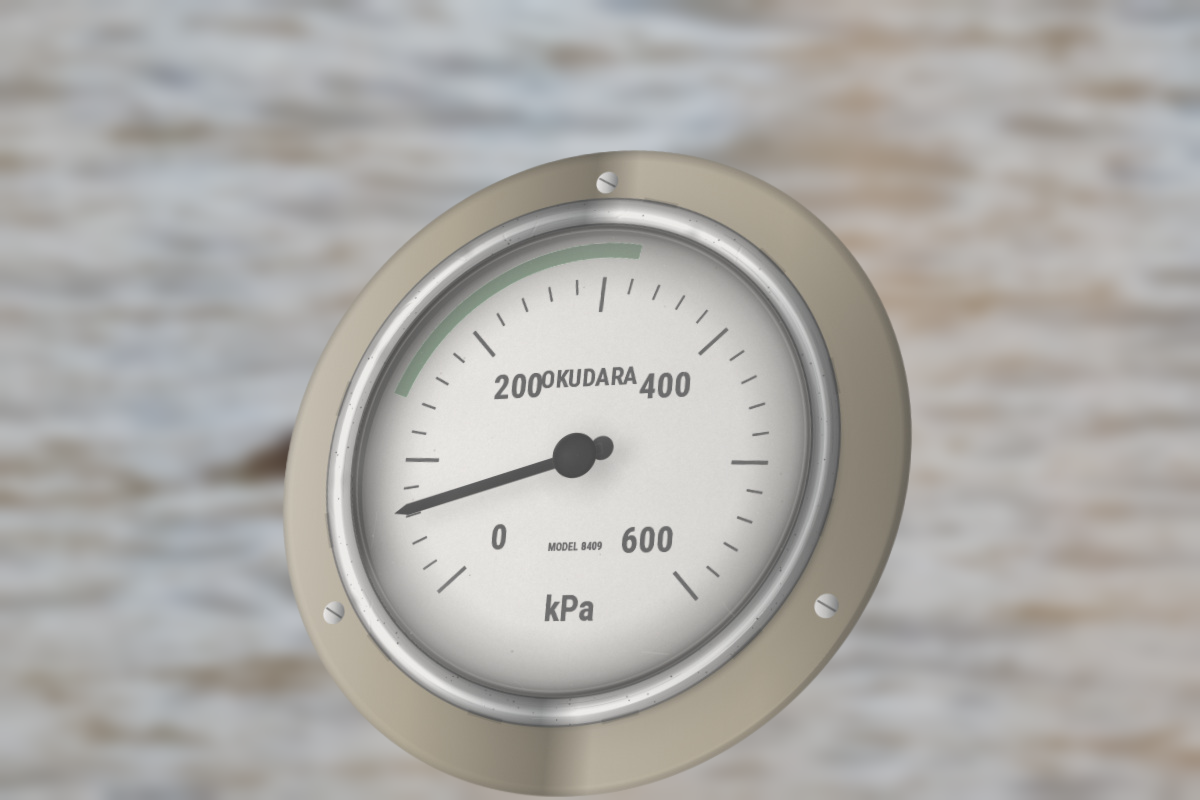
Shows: 60,kPa
